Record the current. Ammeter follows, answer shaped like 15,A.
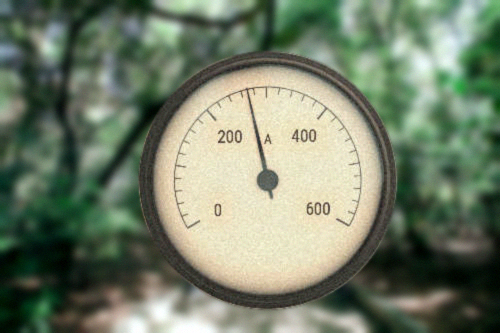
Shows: 270,A
